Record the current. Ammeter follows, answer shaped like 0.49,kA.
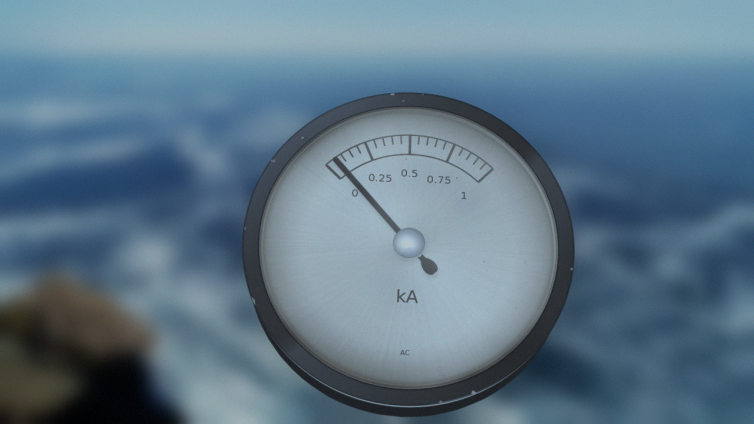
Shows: 0.05,kA
